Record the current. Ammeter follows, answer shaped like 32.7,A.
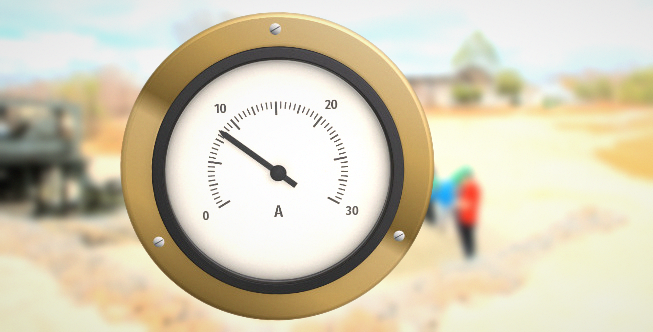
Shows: 8.5,A
